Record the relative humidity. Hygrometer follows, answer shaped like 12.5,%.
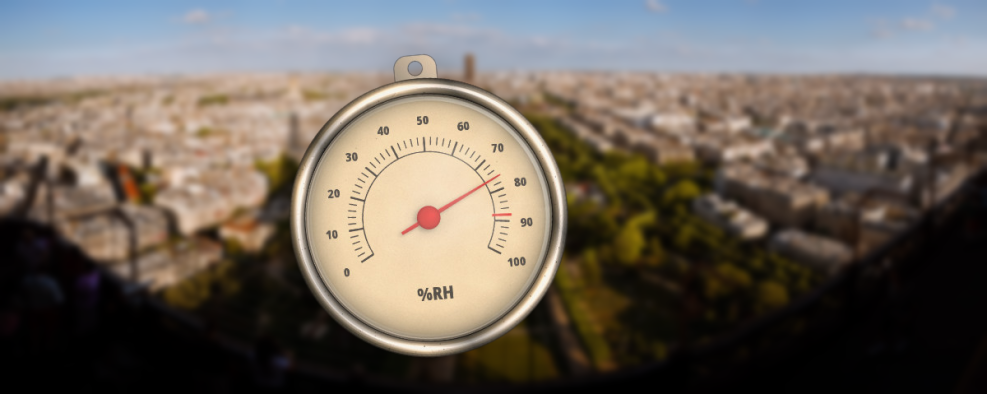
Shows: 76,%
